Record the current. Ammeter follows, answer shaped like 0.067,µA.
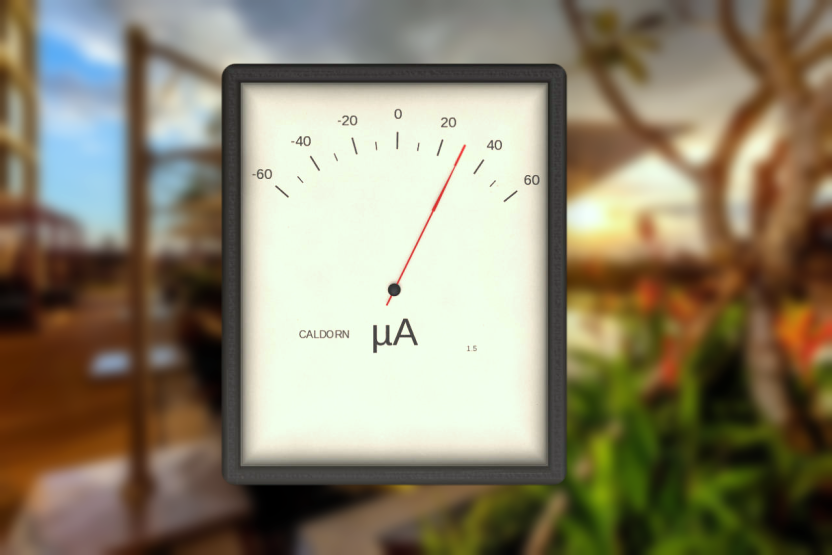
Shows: 30,µA
